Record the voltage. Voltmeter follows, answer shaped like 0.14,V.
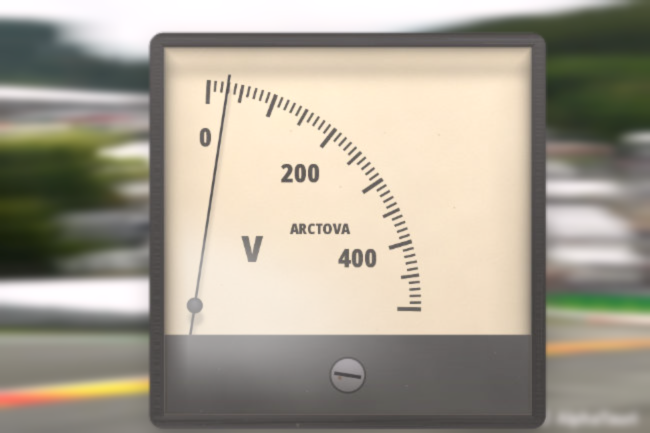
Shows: 30,V
